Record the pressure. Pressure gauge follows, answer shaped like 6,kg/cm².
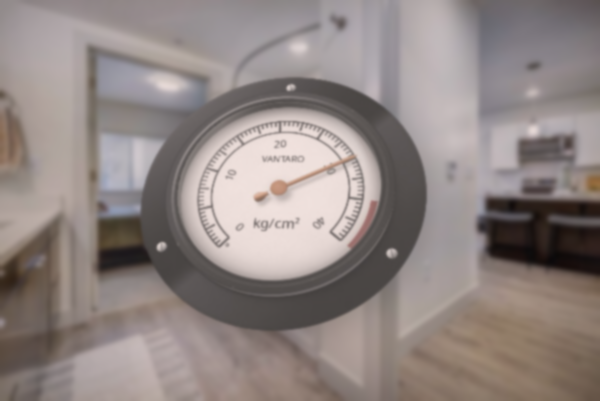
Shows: 30,kg/cm²
